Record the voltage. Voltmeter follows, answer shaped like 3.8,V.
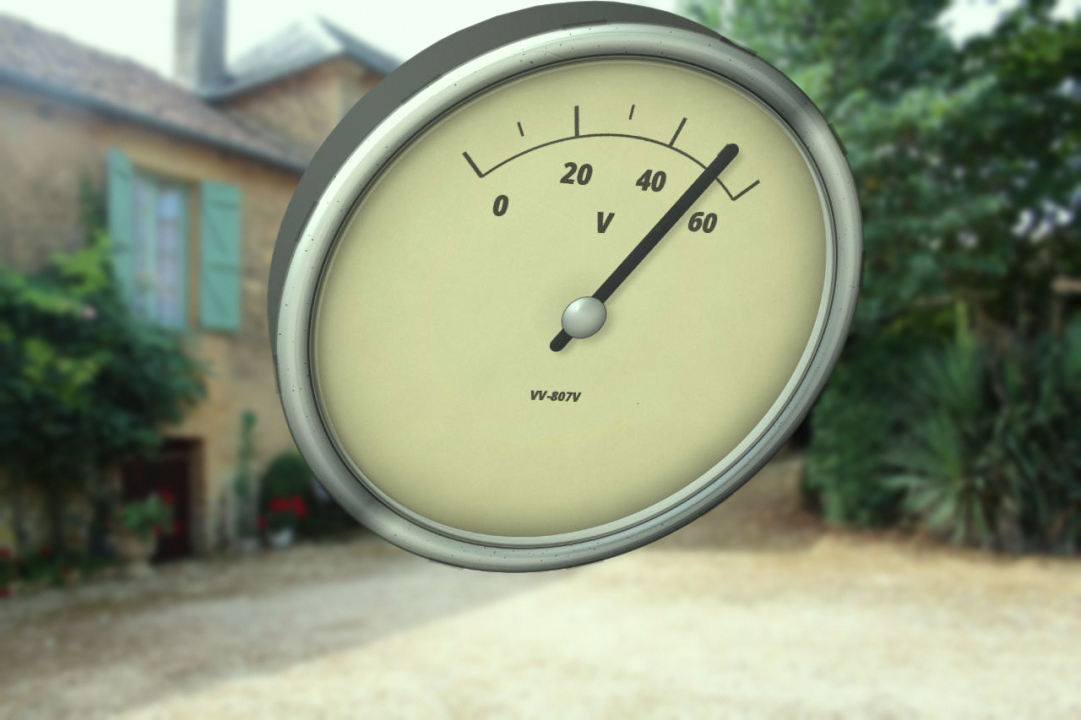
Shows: 50,V
